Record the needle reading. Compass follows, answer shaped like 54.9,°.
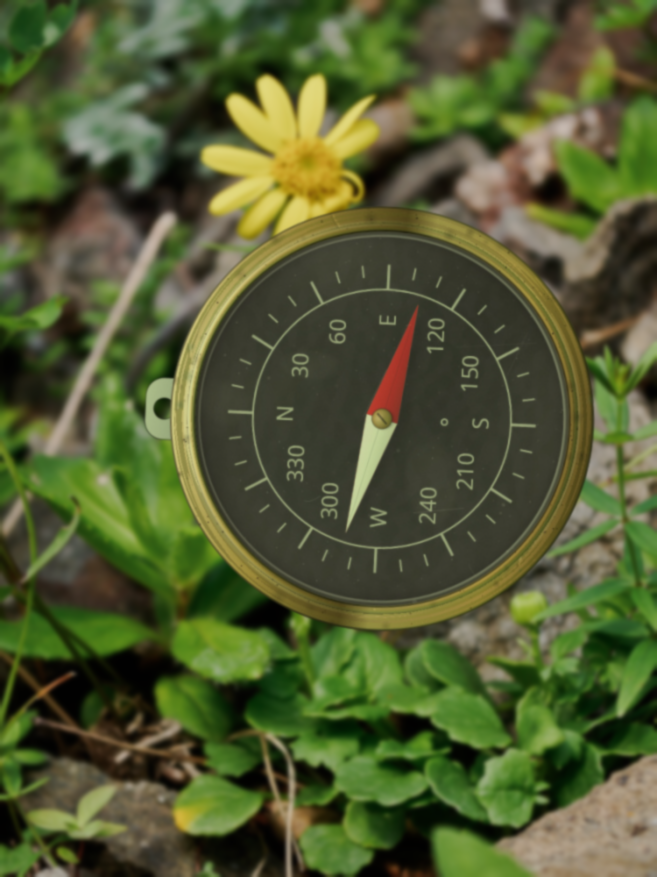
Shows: 105,°
